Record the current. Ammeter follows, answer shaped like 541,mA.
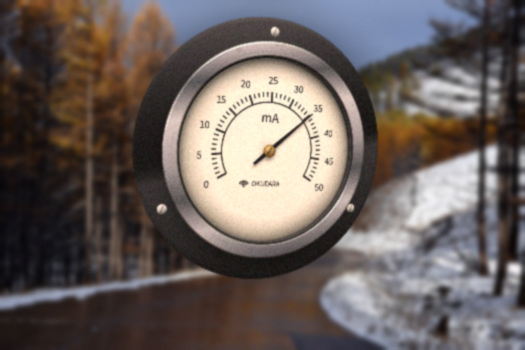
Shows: 35,mA
